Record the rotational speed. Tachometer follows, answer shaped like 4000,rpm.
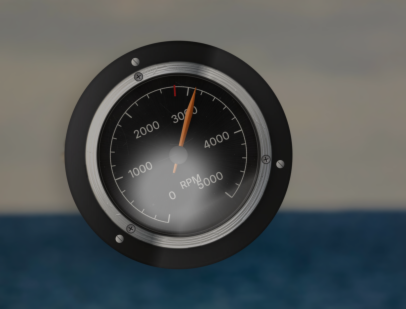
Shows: 3100,rpm
